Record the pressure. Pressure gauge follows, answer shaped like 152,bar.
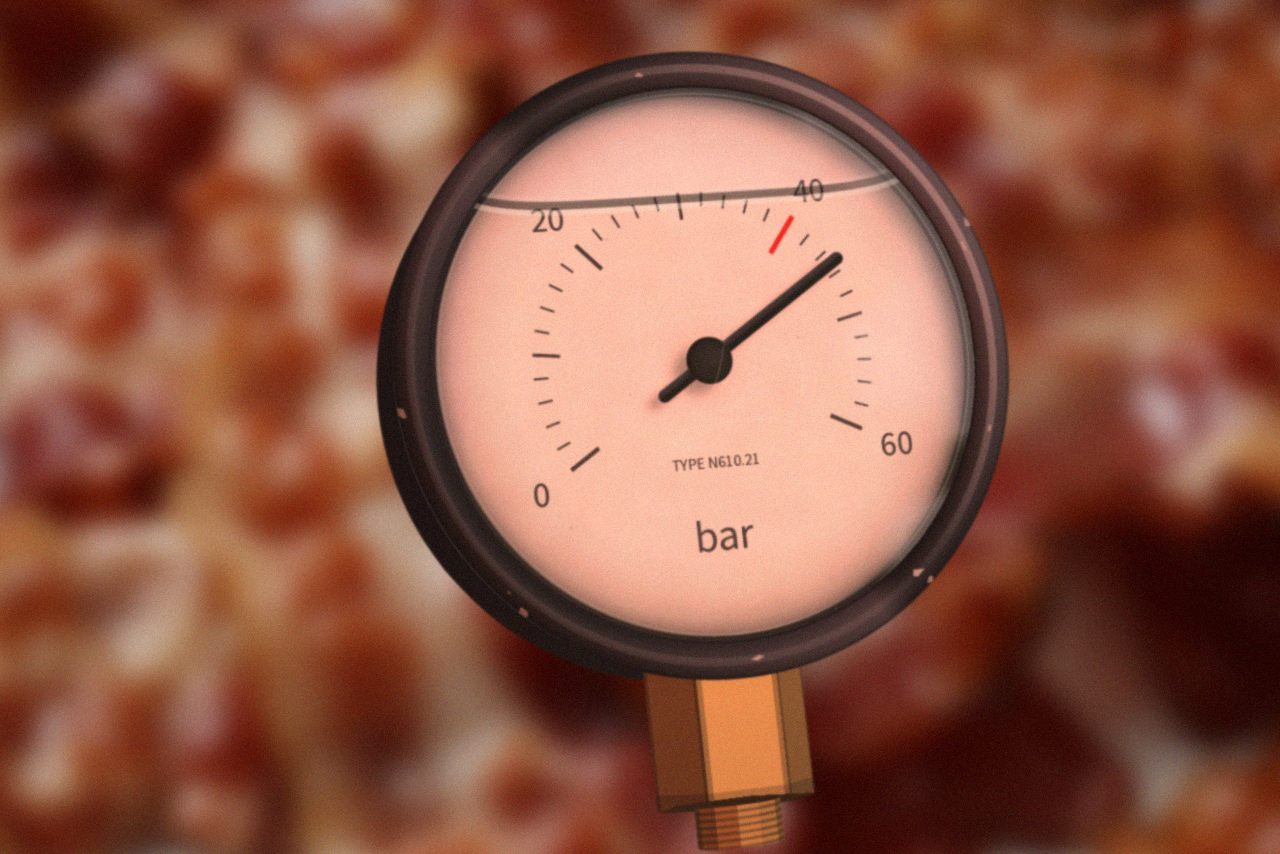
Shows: 45,bar
